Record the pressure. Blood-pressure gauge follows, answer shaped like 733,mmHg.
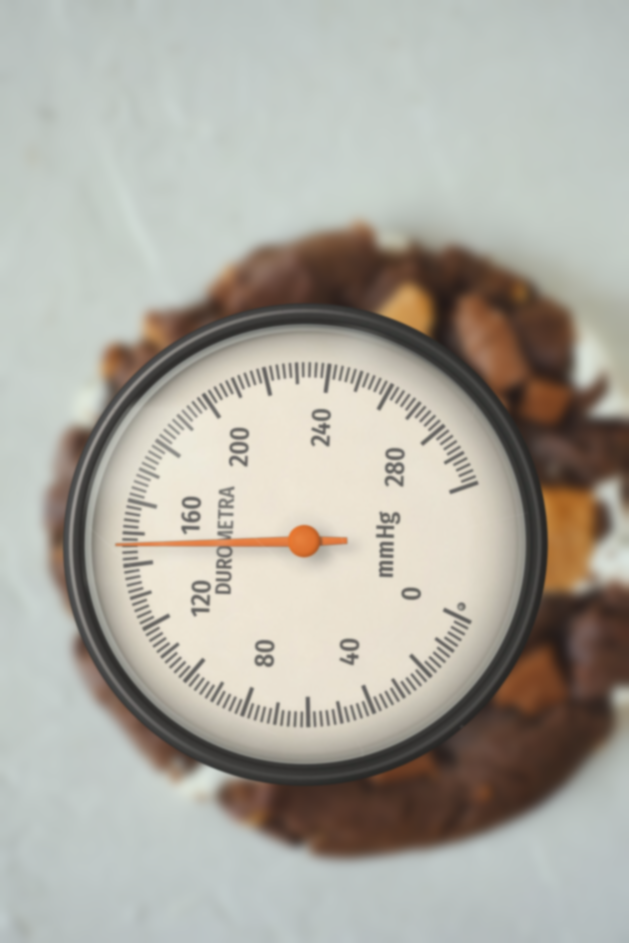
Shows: 146,mmHg
